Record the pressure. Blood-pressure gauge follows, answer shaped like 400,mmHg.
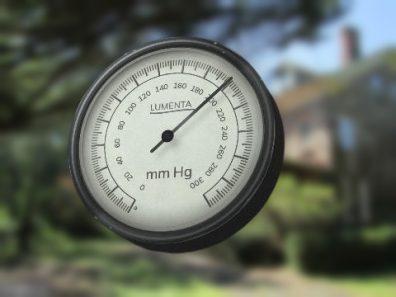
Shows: 200,mmHg
